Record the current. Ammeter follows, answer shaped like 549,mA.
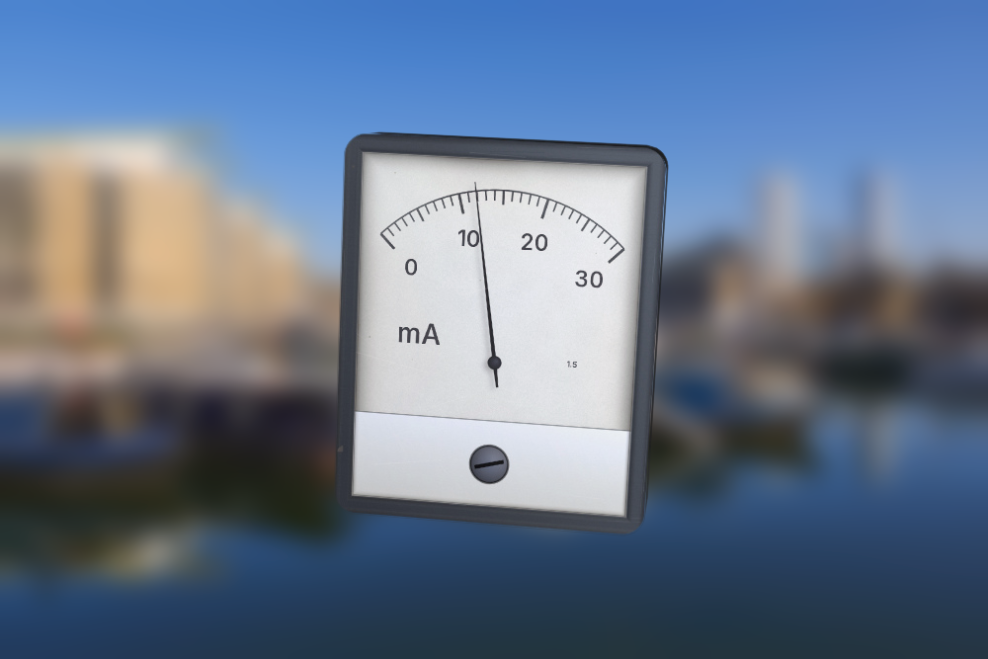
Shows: 12,mA
